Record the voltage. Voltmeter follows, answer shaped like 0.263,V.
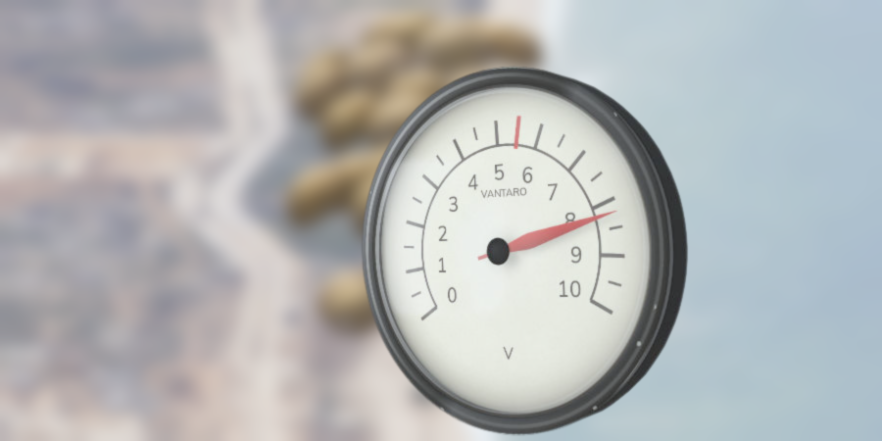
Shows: 8.25,V
